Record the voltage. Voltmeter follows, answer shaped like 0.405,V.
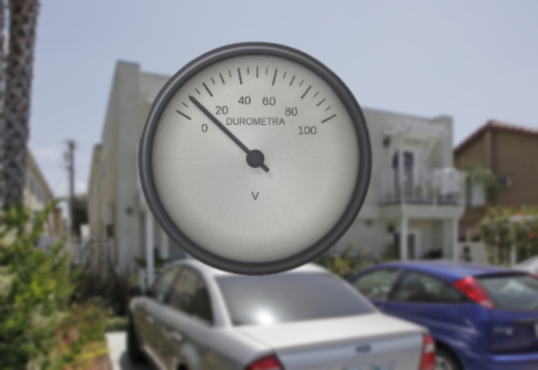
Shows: 10,V
